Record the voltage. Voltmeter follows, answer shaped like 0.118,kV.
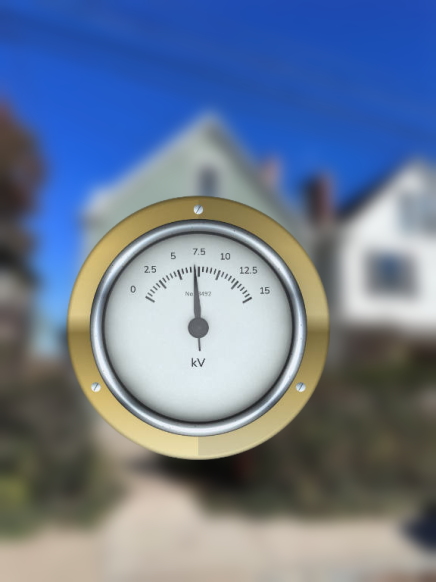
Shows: 7,kV
